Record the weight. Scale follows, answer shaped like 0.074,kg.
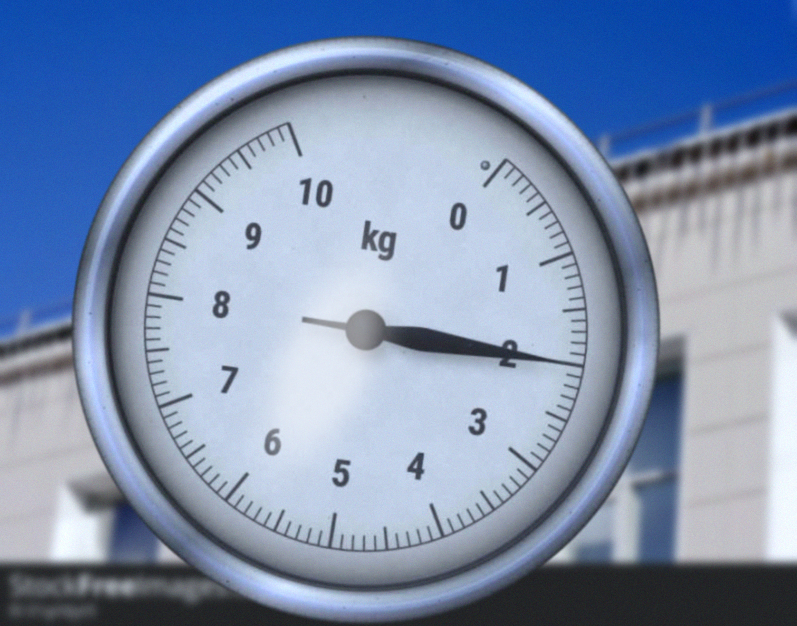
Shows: 2,kg
